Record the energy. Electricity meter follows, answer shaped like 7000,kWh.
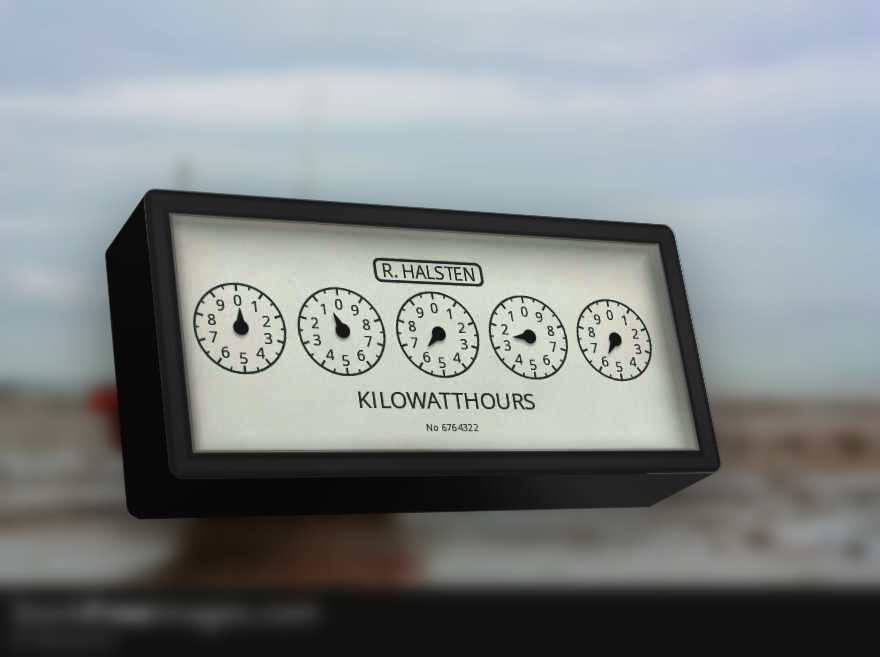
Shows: 626,kWh
